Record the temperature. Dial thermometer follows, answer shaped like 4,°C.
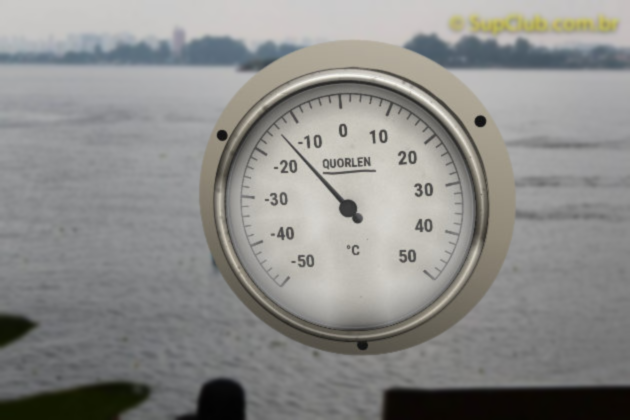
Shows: -14,°C
